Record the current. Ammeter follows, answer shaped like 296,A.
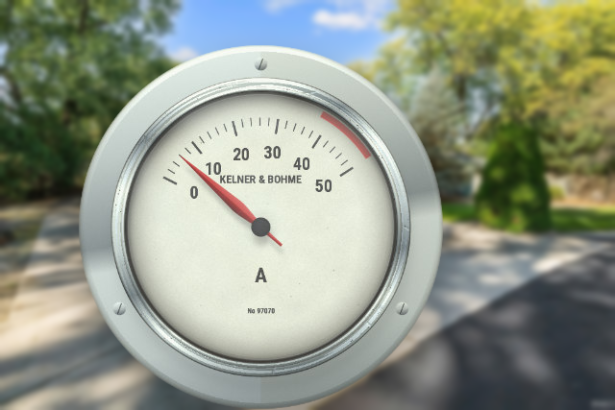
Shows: 6,A
